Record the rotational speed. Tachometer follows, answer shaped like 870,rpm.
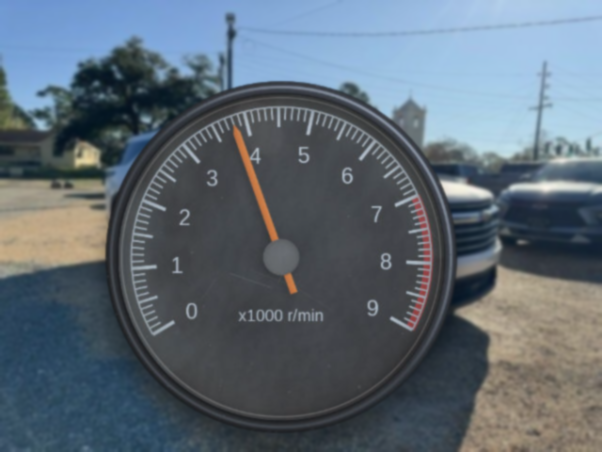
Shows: 3800,rpm
